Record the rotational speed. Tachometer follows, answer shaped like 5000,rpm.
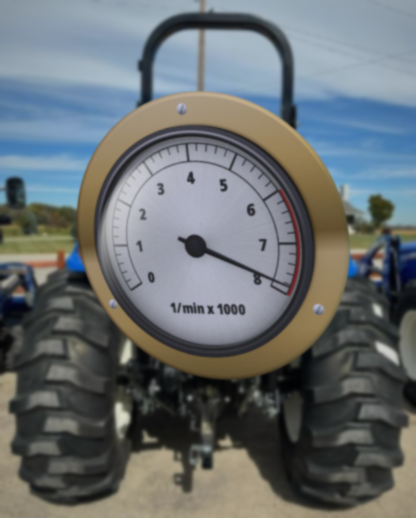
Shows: 7800,rpm
